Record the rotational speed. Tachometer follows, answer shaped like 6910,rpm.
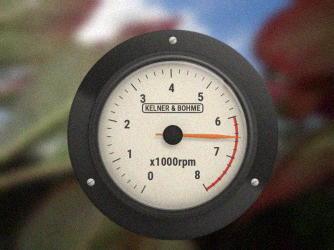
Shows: 6500,rpm
